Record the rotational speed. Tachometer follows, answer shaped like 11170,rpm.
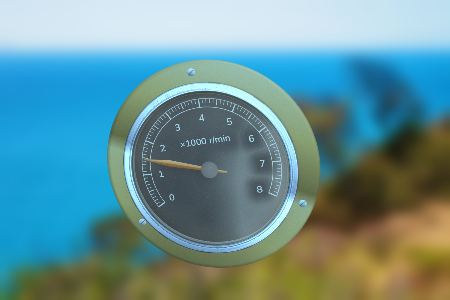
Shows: 1500,rpm
